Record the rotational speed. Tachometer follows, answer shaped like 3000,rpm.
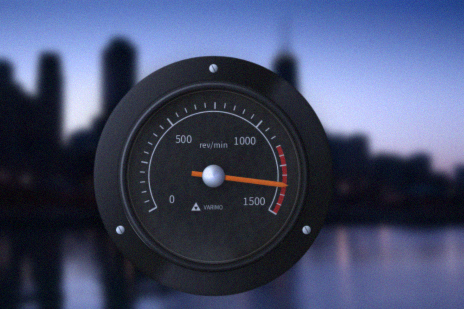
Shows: 1350,rpm
